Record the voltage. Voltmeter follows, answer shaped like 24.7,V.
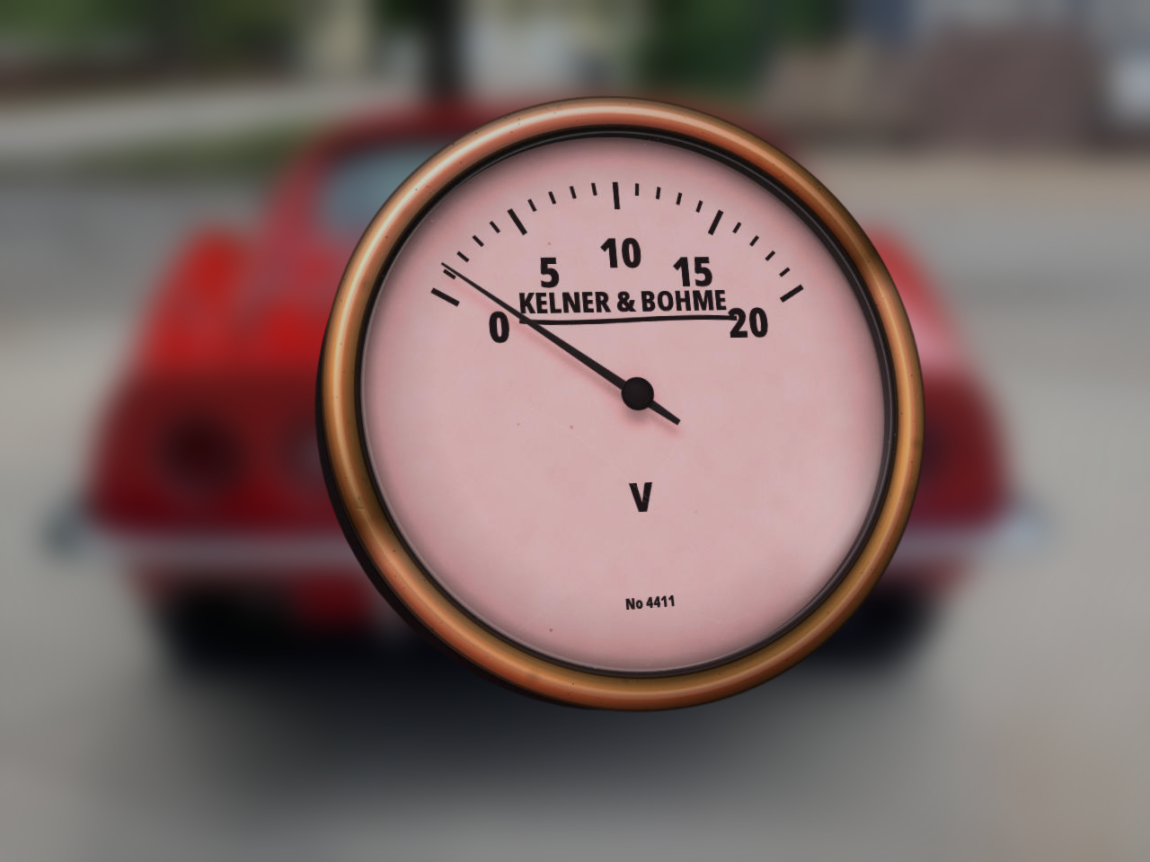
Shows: 1,V
